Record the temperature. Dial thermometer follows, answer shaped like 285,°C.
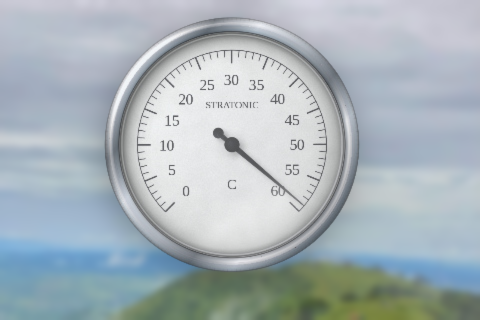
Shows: 59,°C
